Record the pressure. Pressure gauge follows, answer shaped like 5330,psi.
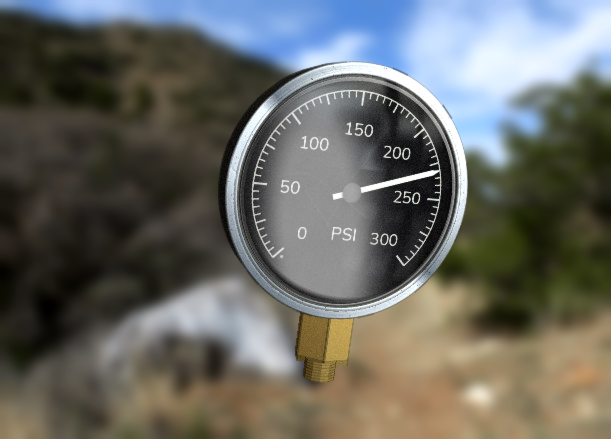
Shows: 230,psi
